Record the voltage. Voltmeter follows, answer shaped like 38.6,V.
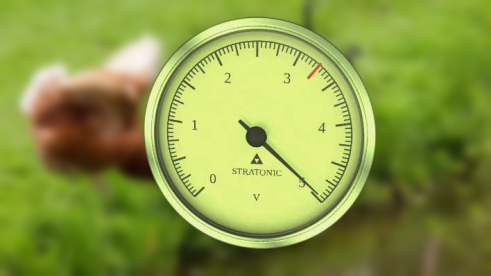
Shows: 4.95,V
